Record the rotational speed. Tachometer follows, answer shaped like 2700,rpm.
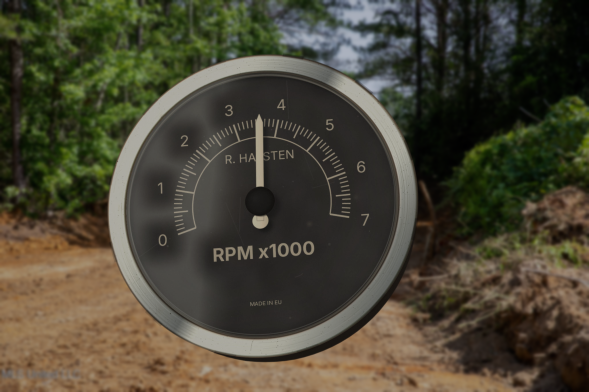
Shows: 3600,rpm
